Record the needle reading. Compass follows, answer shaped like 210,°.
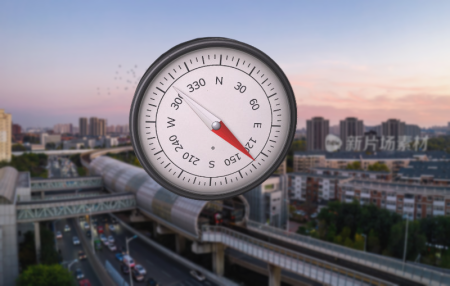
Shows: 130,°
